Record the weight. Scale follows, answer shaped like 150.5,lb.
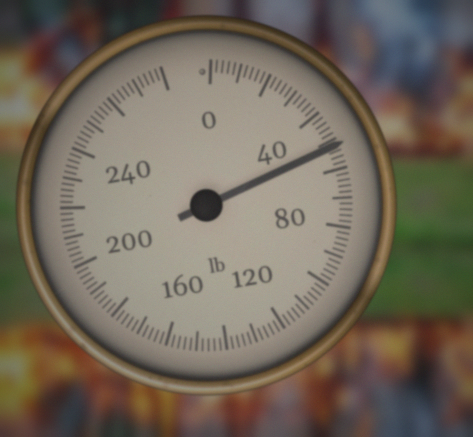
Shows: 52,lb
